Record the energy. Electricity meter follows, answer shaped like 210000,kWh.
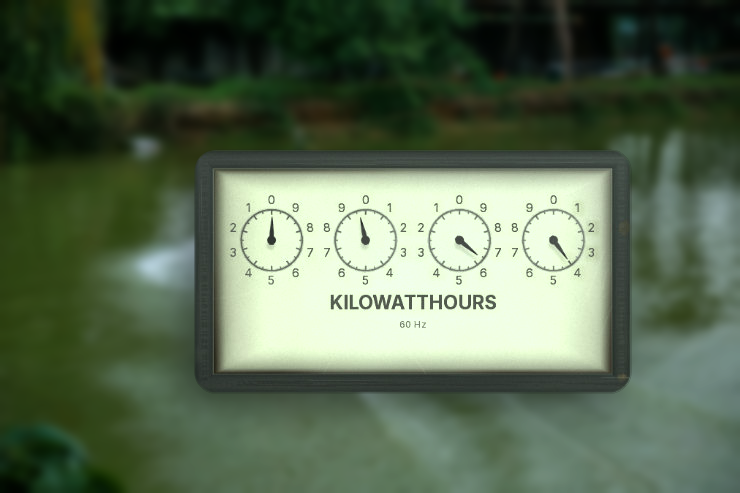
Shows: 9964,kWh
